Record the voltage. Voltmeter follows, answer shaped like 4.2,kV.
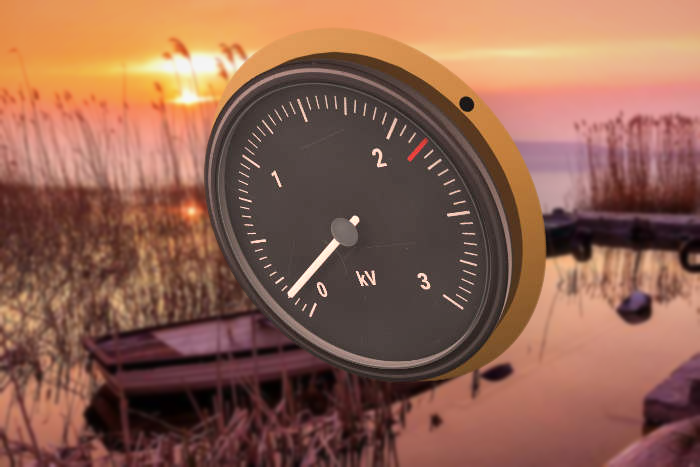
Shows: 0.15,kV
